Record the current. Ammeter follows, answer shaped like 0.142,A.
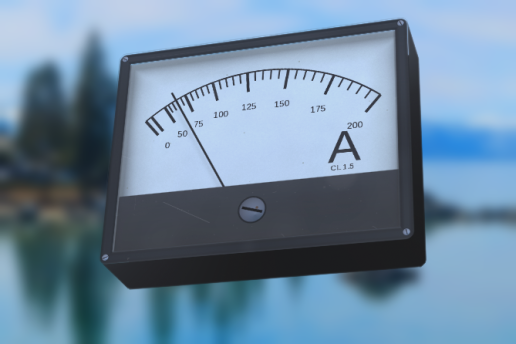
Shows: 65,A
